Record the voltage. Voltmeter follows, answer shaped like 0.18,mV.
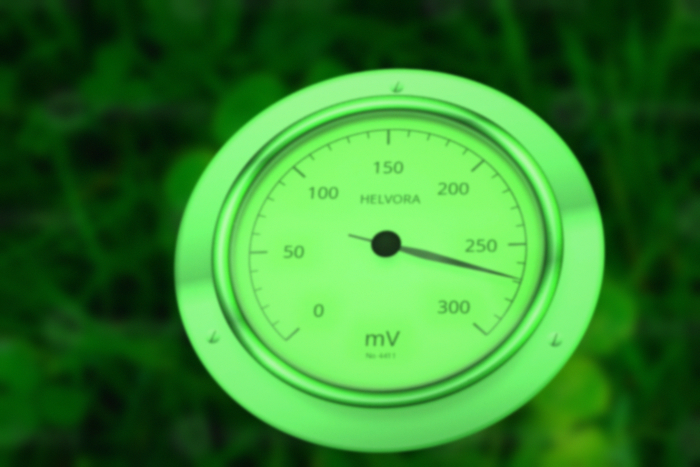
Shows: 270,mV
